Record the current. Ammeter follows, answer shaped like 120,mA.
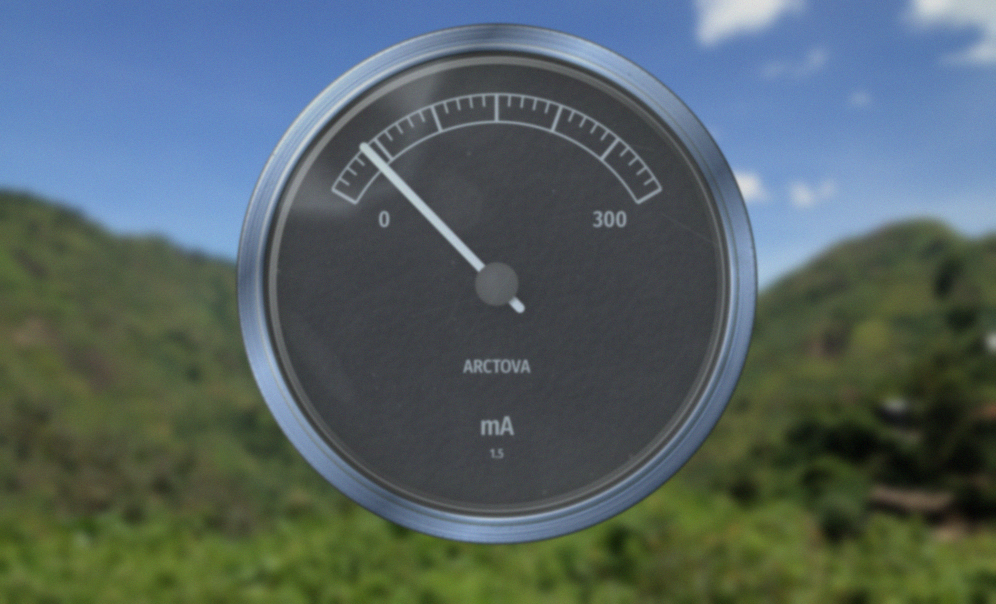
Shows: 40,mA
